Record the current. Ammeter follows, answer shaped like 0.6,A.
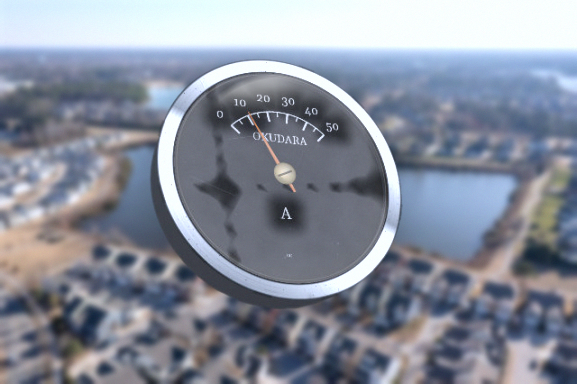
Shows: 10,A
